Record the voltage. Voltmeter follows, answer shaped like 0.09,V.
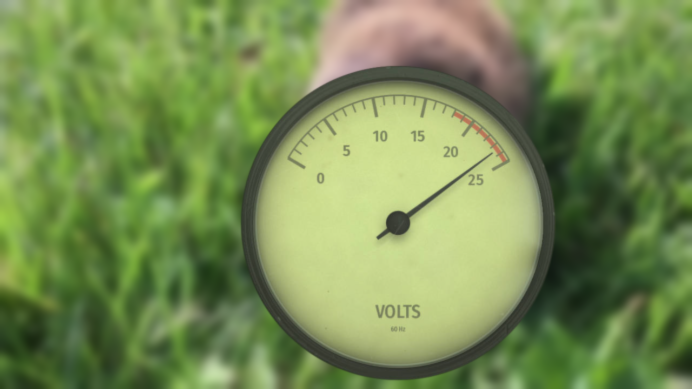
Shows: 23.5,V
